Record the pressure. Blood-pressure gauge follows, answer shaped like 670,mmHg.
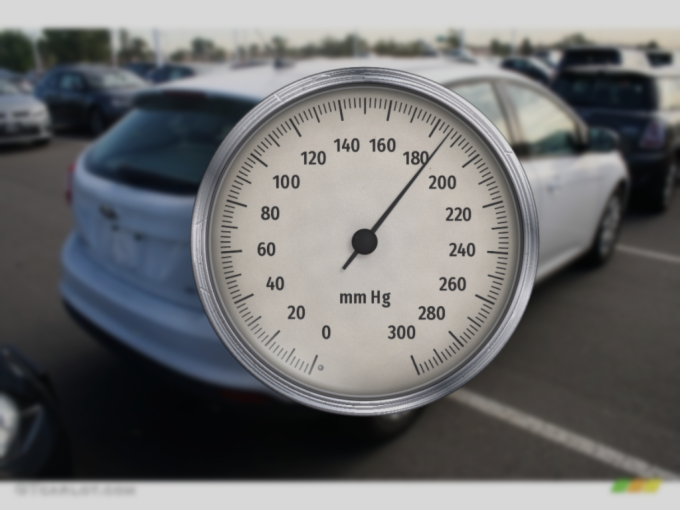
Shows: 186,mmHg
